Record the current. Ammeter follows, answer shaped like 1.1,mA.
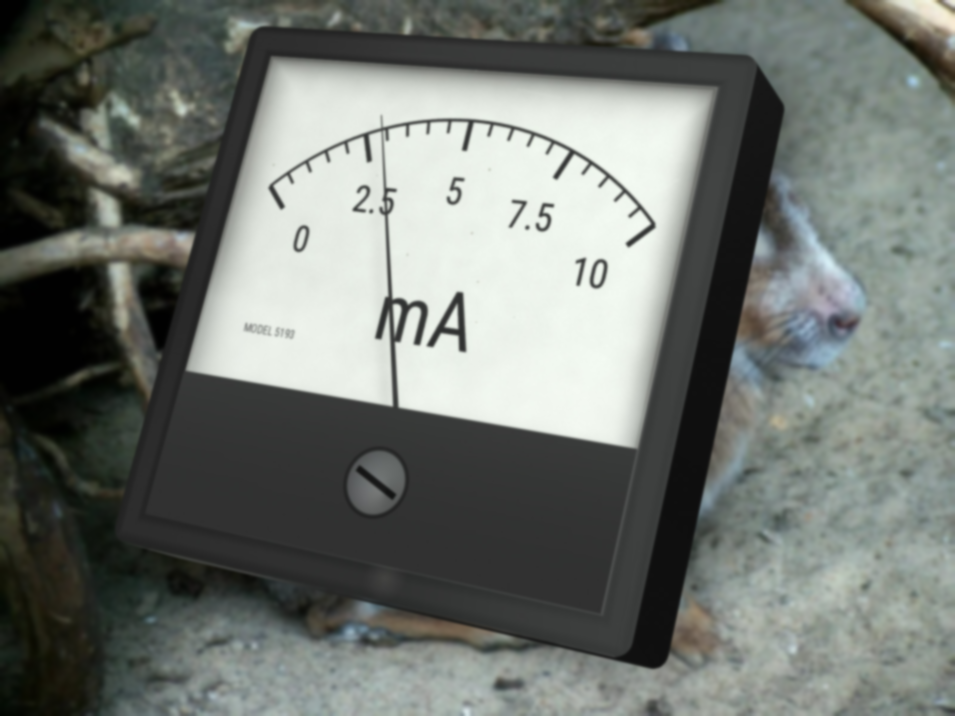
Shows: 3,mA
